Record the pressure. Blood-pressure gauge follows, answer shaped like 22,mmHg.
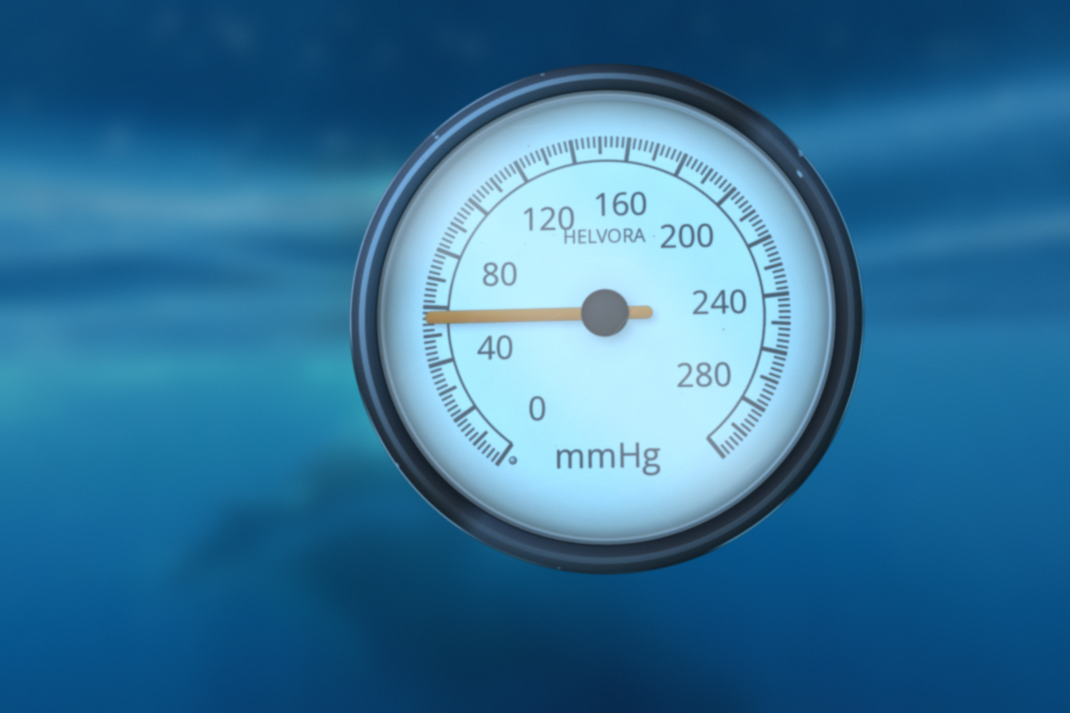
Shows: 56,mmHg
